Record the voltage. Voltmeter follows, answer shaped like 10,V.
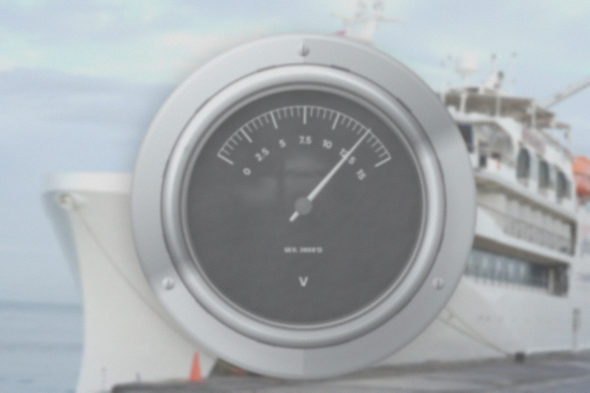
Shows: 12.5,V
